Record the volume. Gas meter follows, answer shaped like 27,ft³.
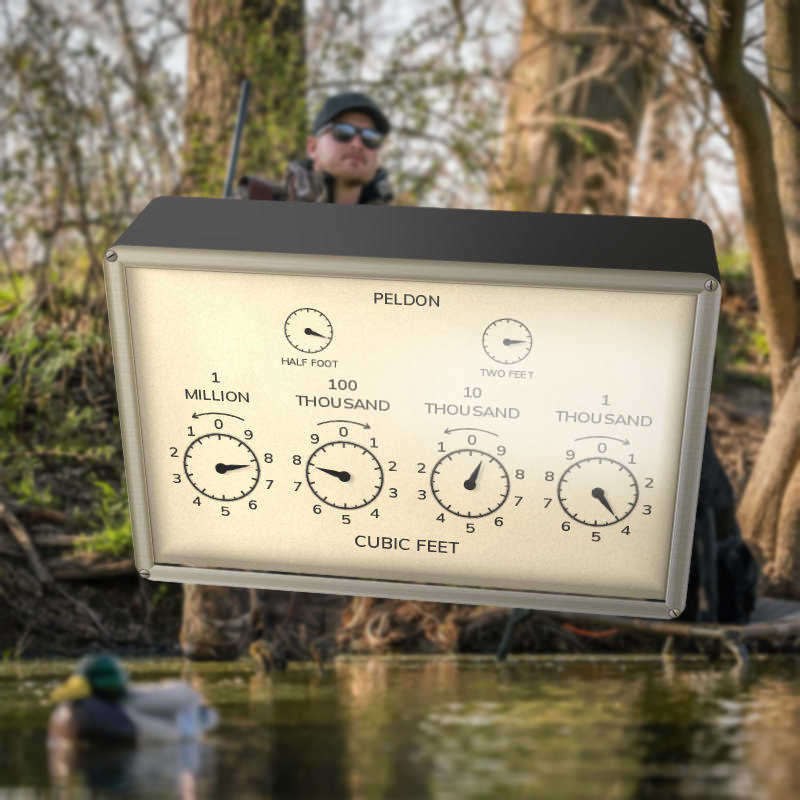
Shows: 779400,ft³
